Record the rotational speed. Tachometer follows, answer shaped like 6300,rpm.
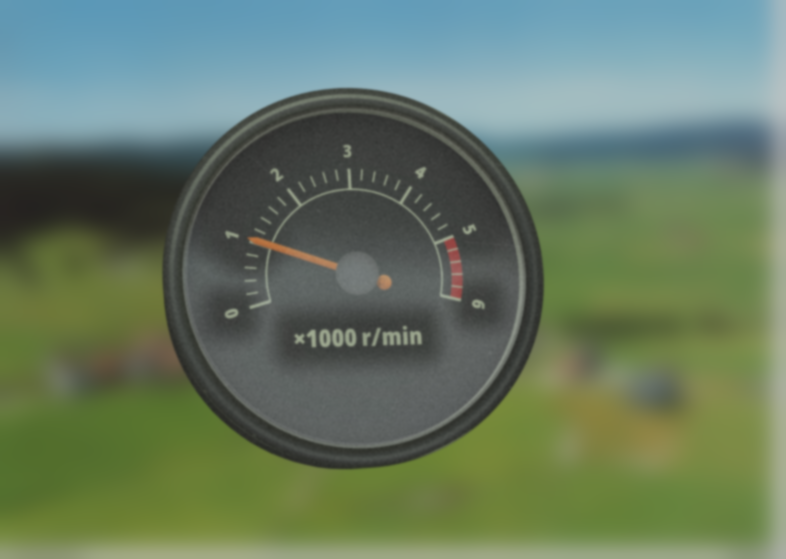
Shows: 1000,rpm
